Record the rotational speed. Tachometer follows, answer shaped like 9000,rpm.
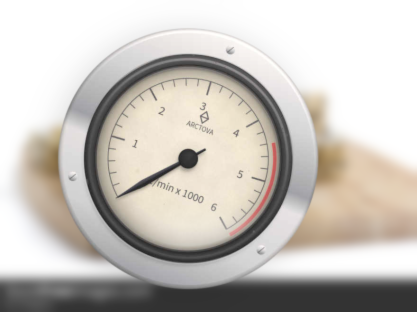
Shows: 0,rpm
